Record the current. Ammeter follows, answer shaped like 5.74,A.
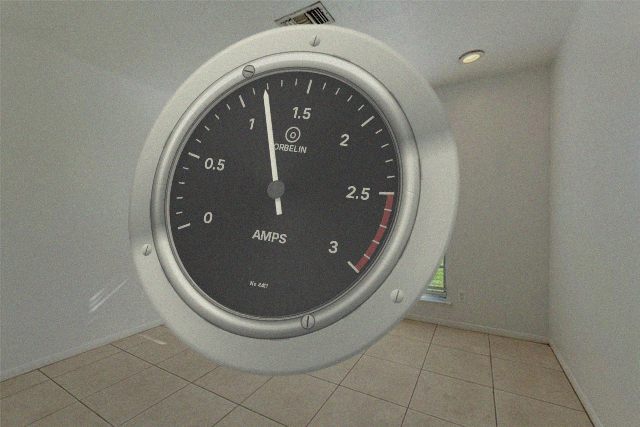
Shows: 1.2,A
